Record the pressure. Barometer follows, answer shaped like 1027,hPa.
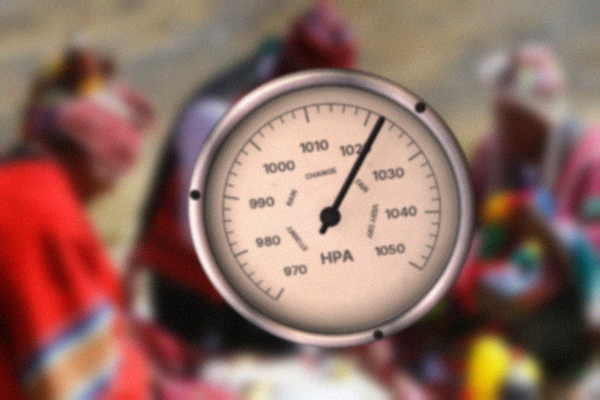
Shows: 1022,hPa
